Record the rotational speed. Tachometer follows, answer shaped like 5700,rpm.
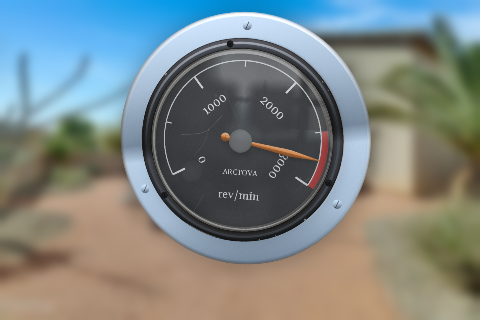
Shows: 2750,rpm
